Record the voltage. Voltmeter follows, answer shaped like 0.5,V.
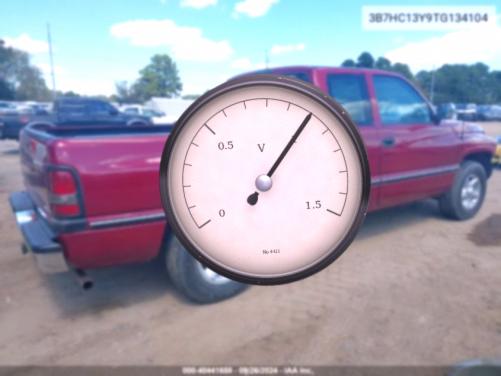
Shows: 1,V
